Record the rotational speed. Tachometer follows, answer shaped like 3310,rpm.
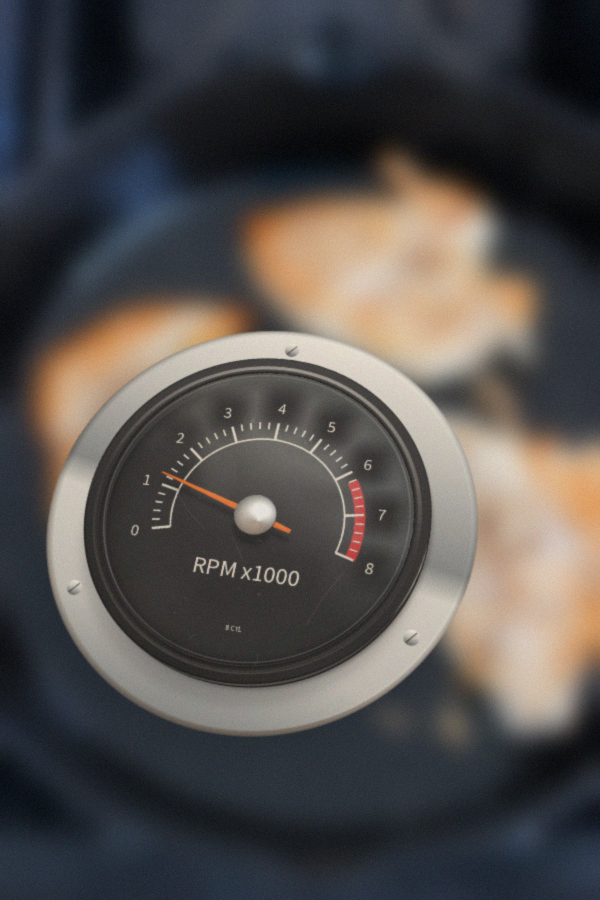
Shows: 1200,rpm
